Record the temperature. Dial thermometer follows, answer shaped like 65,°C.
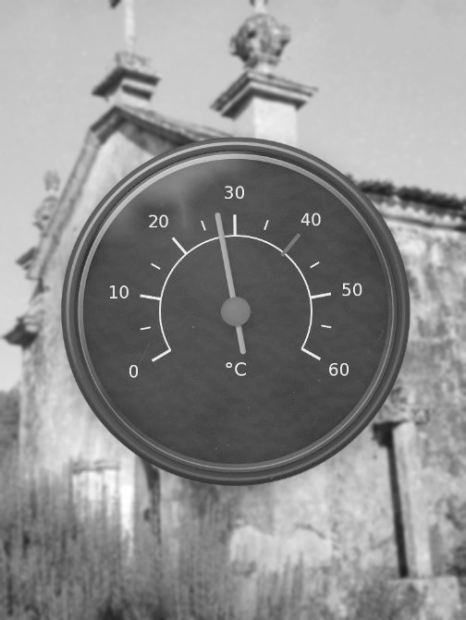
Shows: 27.5,°C
